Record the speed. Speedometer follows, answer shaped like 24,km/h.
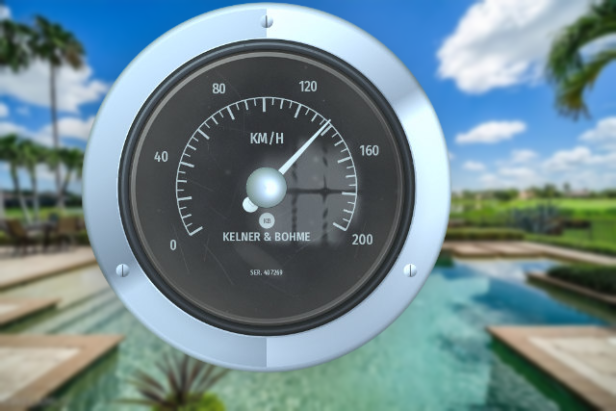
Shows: 137.5,km/h
